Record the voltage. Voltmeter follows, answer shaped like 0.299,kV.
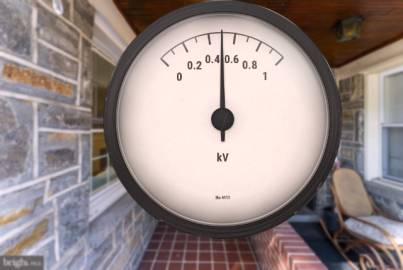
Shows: 0.5,kV
